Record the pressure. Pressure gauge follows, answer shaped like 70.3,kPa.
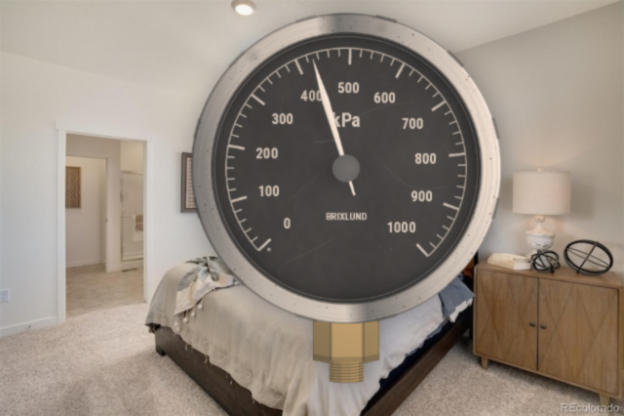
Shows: 430,kPa
